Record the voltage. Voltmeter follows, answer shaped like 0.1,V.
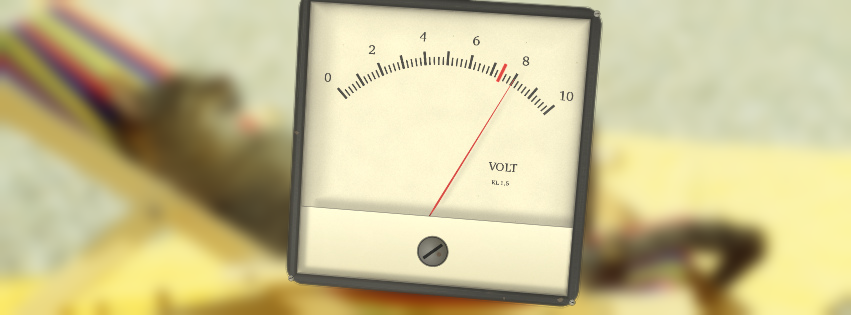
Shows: 8,V
